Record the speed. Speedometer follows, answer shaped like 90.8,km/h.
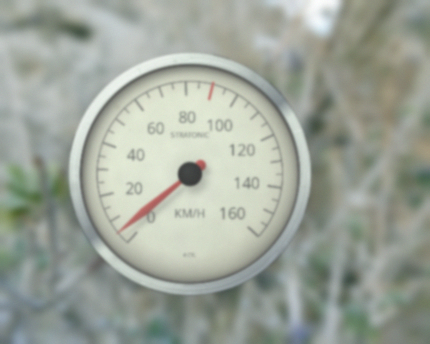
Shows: 5,km/h
